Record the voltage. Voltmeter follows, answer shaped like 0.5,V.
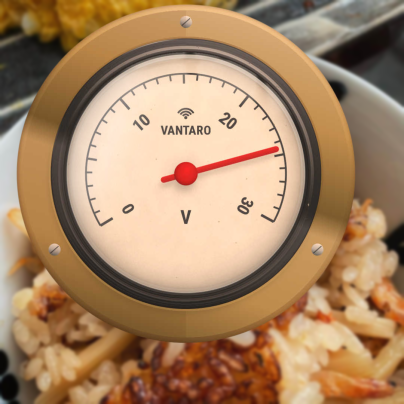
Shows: 24.5,V
